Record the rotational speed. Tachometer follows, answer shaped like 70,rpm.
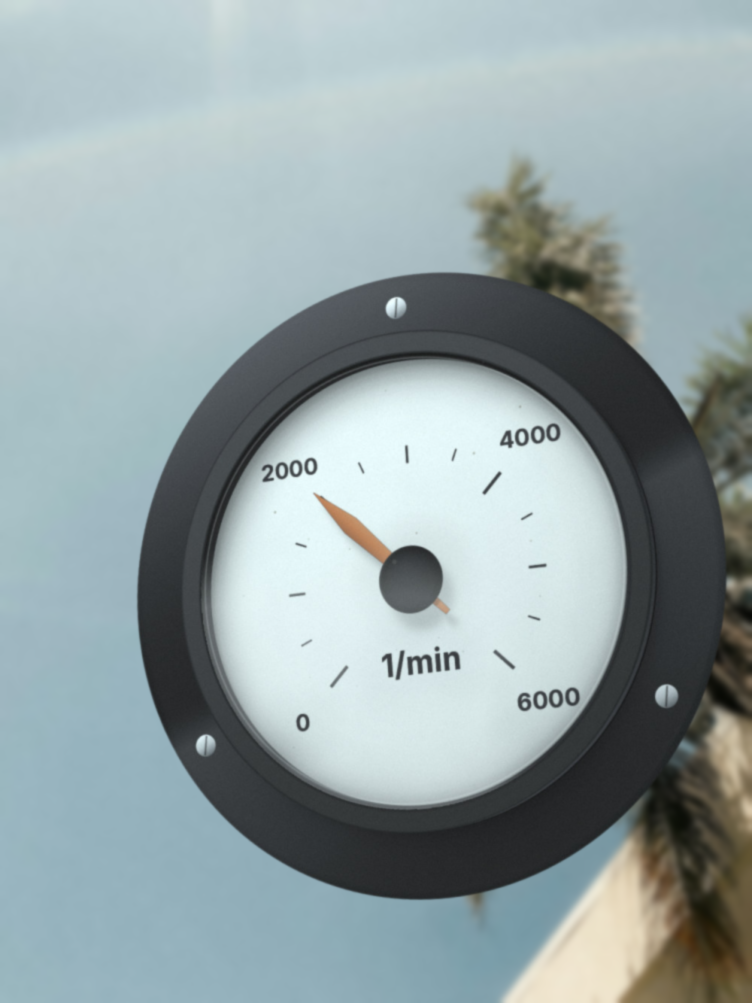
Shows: 2000,rpm
